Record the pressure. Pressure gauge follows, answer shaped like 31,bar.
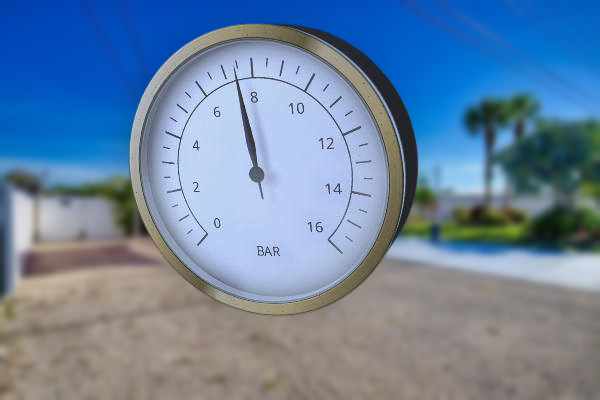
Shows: 7.5,bar
